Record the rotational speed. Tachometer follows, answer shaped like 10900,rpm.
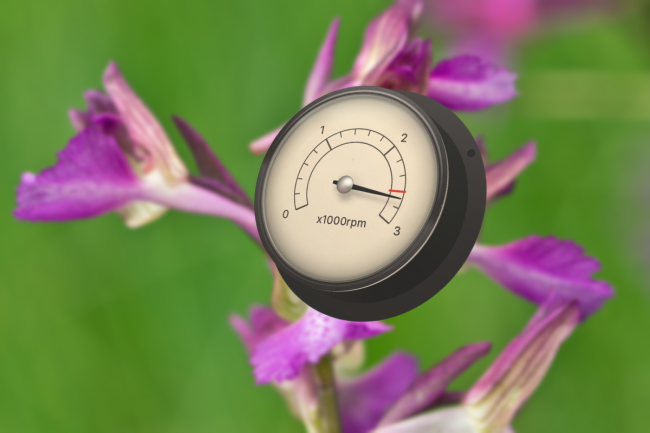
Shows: 2700,rpm
